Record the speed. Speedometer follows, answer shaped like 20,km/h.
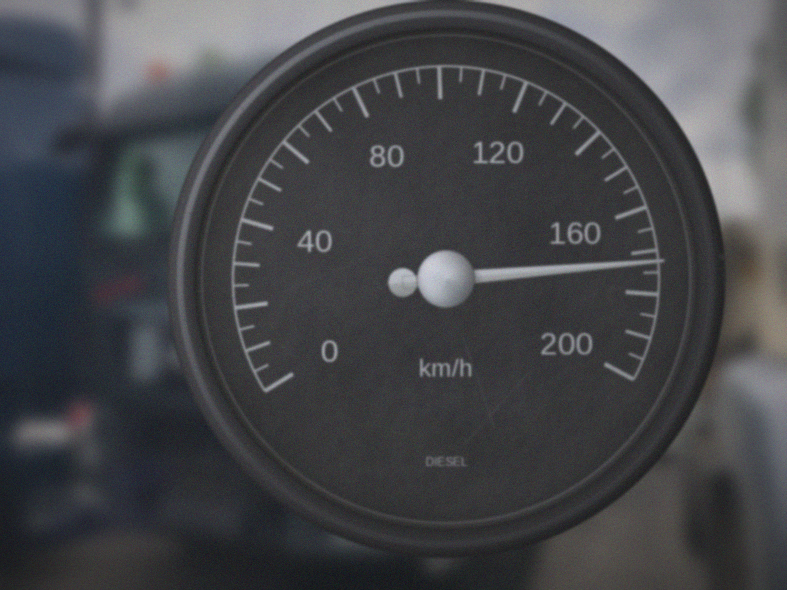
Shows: 172.5,km/h
